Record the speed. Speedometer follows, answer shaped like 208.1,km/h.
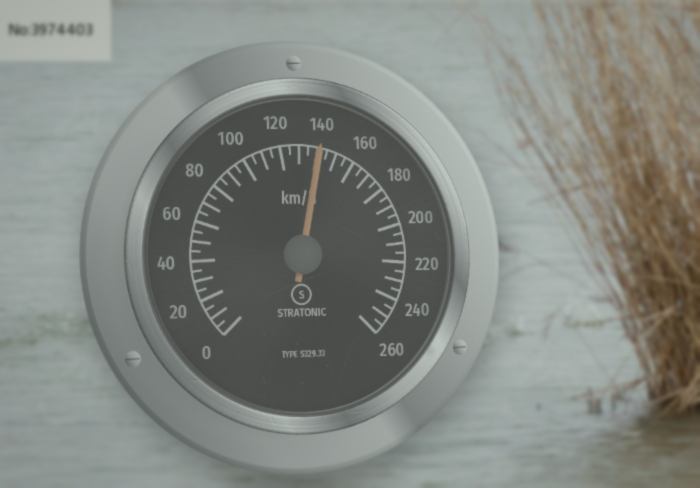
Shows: 140,km/h
